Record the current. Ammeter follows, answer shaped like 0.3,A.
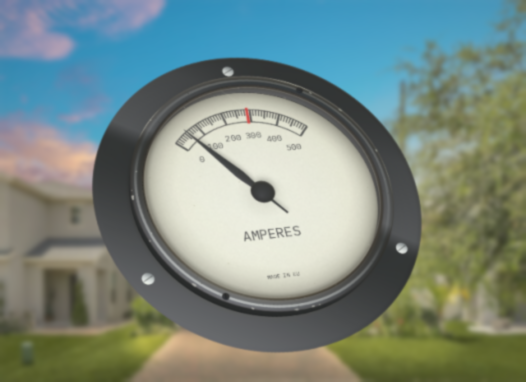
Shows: 50,A
